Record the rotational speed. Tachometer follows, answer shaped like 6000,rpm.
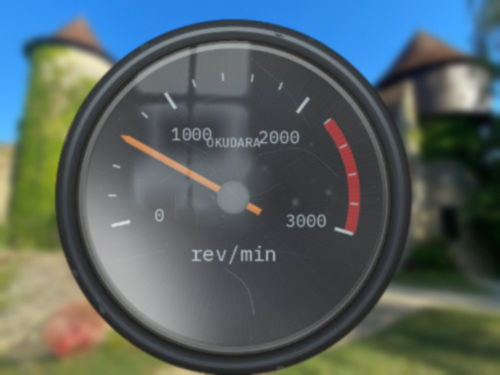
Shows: 600,rpm
